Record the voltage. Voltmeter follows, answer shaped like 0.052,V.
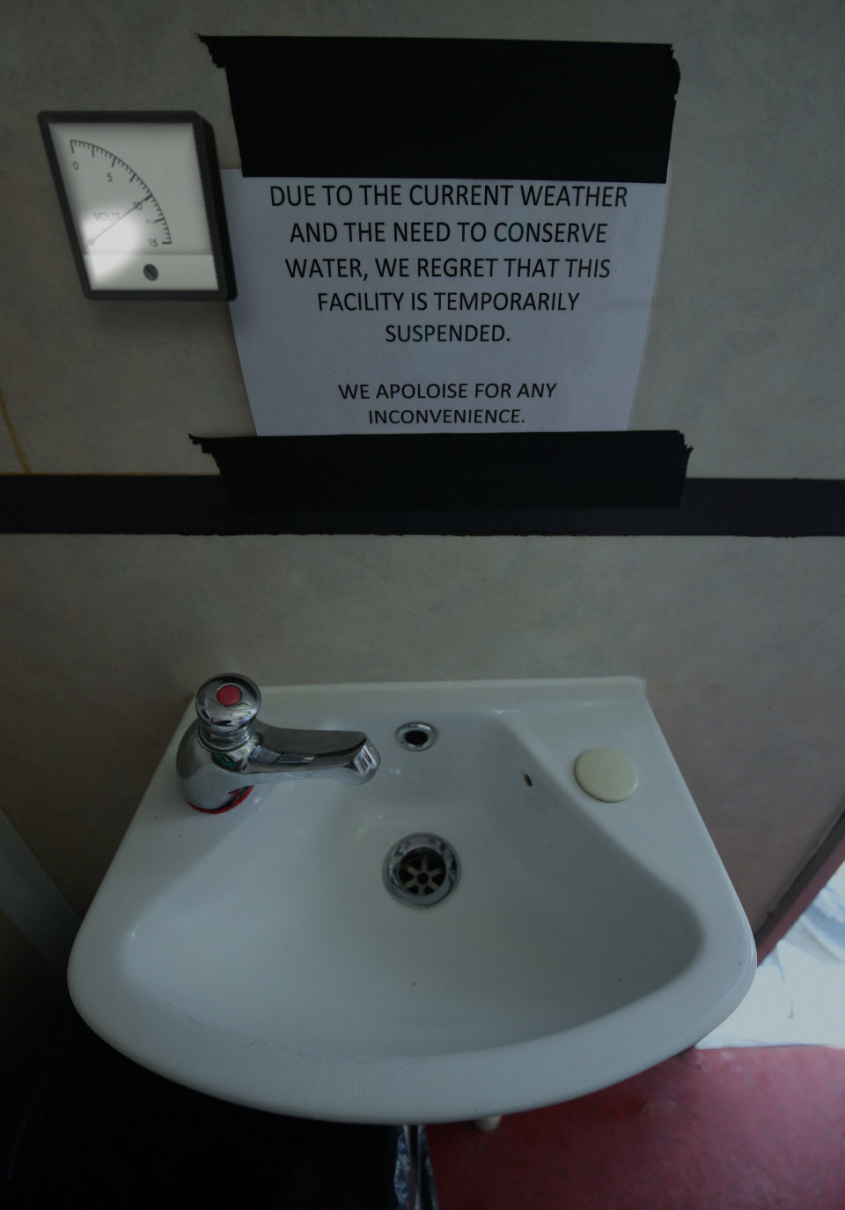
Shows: 10,V
